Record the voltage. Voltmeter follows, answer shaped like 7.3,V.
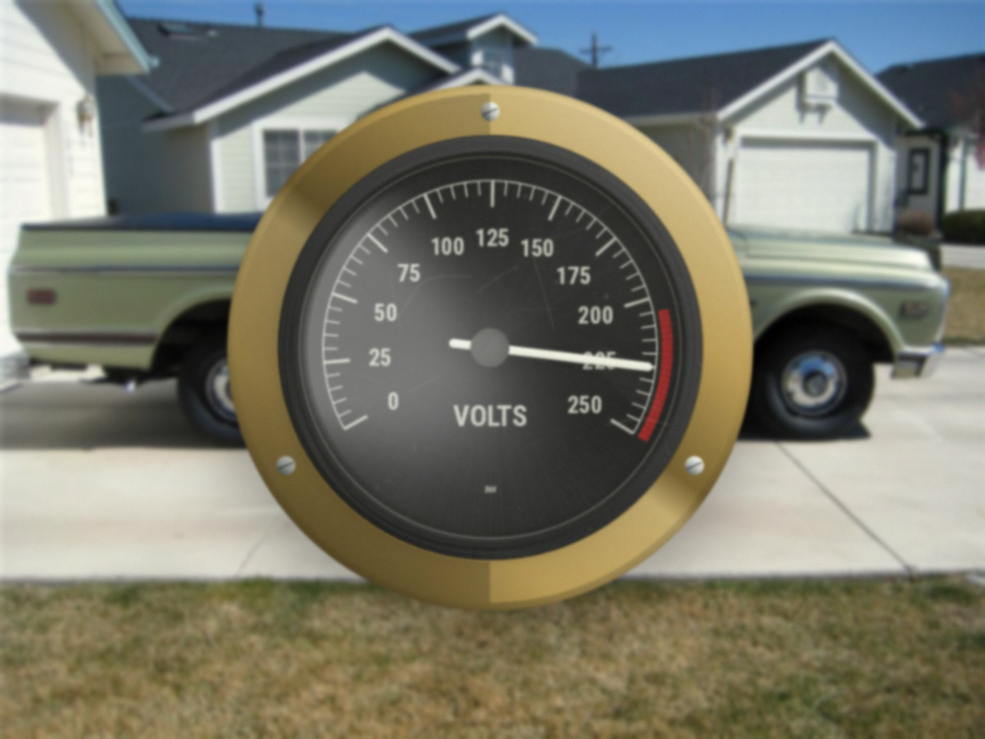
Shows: 225,V
